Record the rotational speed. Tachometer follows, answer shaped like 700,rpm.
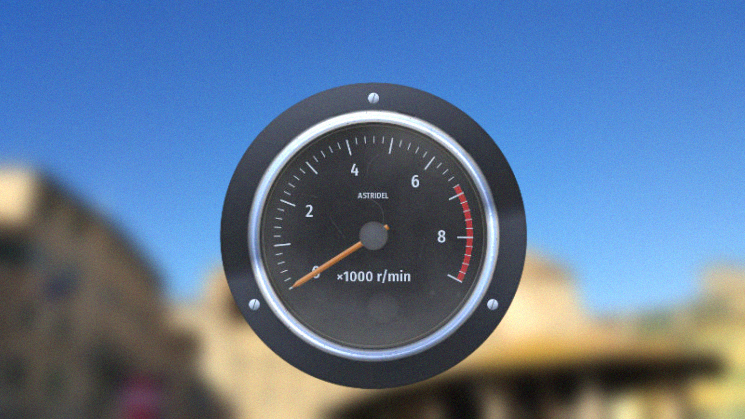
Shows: 0,rpm
